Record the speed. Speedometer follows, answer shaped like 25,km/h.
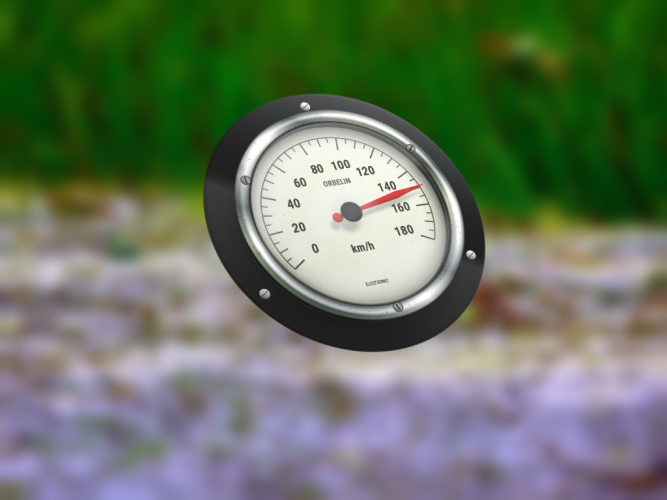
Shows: 150,km/h
